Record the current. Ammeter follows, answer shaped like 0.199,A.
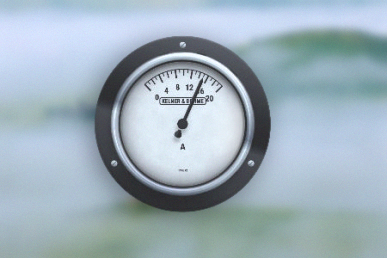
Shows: 15,A
